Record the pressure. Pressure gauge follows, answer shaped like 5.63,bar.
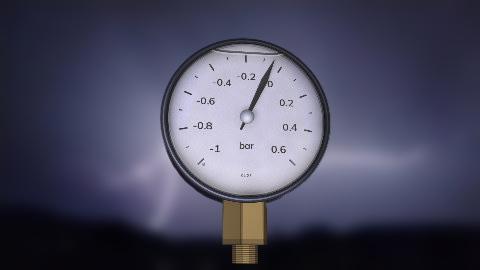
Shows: -0.05,bar
